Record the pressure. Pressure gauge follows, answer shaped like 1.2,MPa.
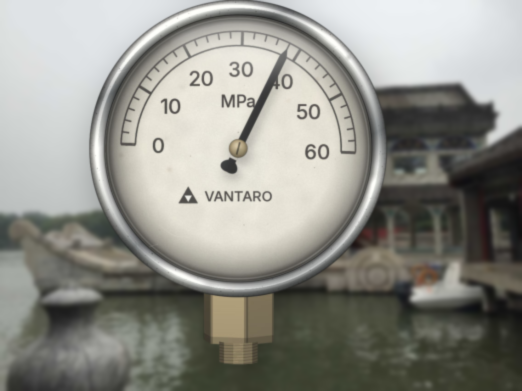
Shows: 38,MPa
